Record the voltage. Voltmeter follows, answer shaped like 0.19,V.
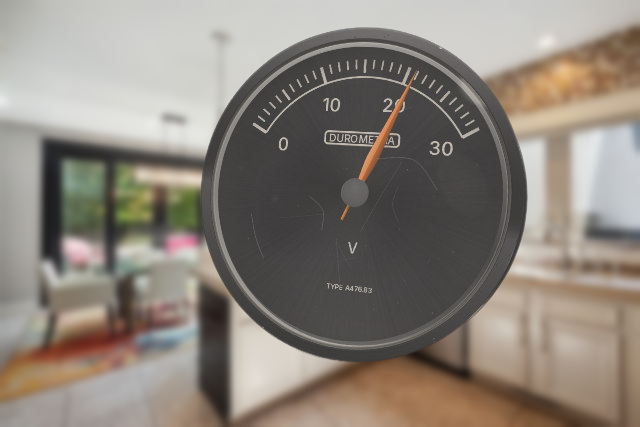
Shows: 21,V
